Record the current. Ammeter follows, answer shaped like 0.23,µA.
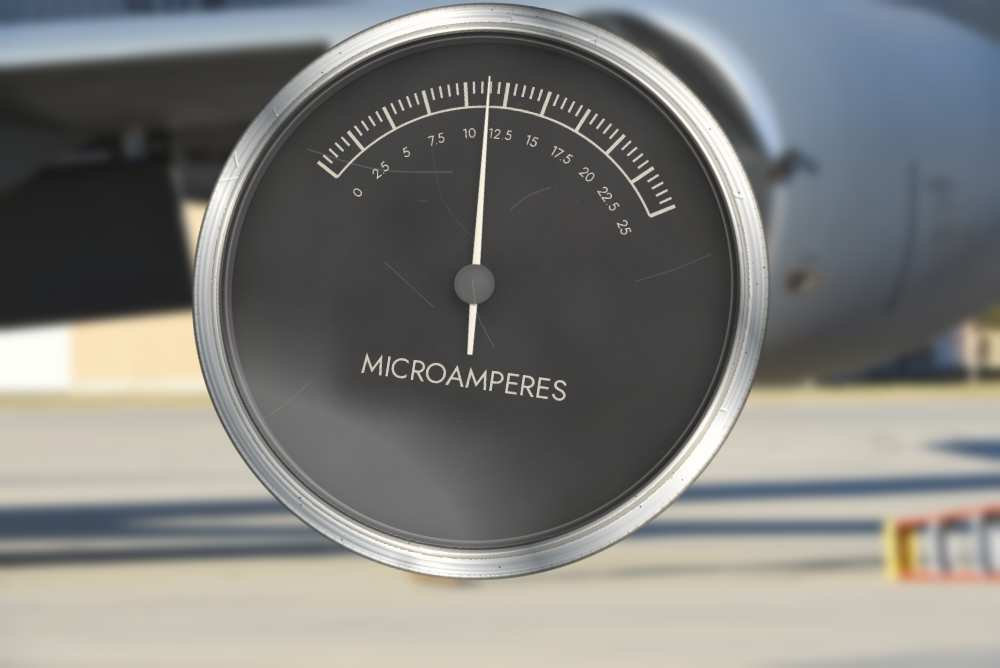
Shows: 11.5,µA
